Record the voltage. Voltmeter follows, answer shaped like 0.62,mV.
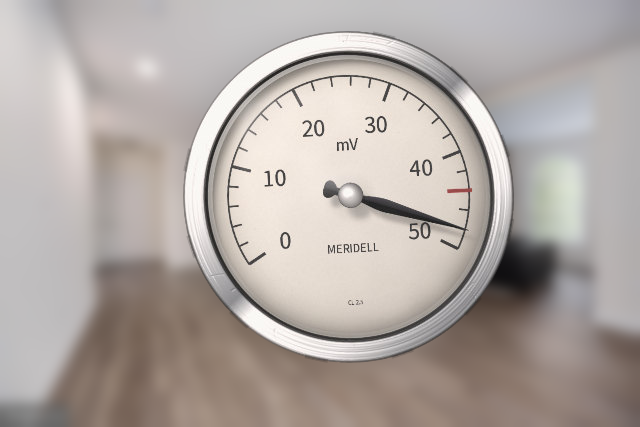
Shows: 48,mV
